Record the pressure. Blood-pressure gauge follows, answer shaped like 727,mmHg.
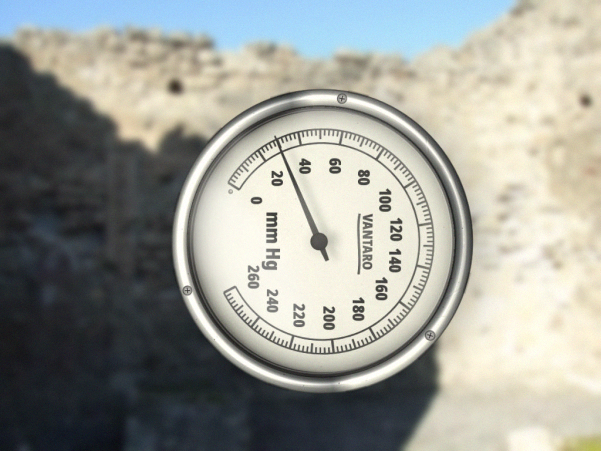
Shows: 30,mmHg
